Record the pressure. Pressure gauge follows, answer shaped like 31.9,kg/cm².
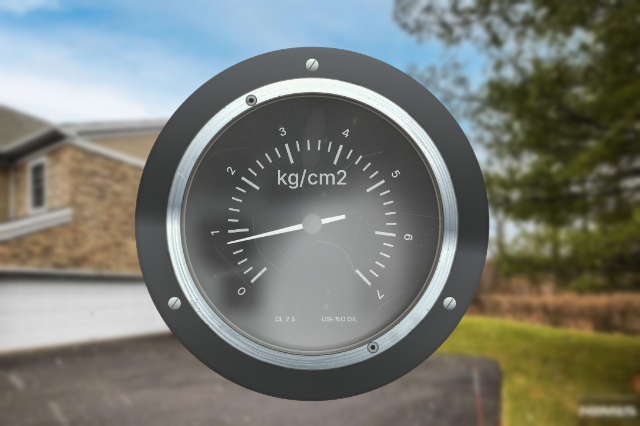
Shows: 0.8,kg/cm²
